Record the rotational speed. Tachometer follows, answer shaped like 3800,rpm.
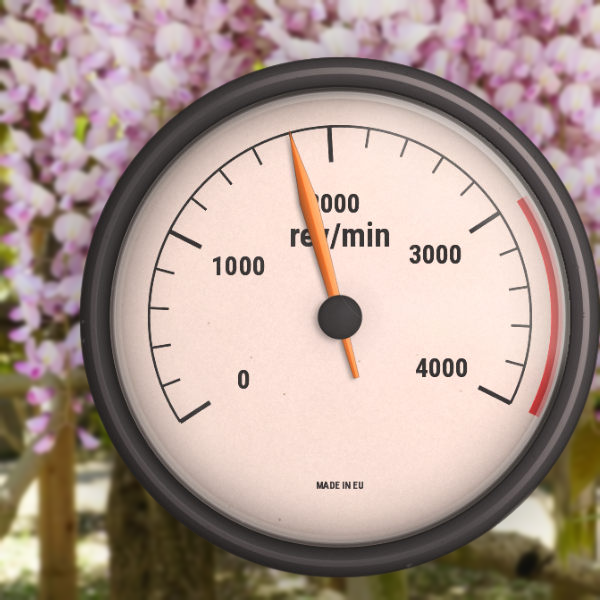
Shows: 1800,rpm
